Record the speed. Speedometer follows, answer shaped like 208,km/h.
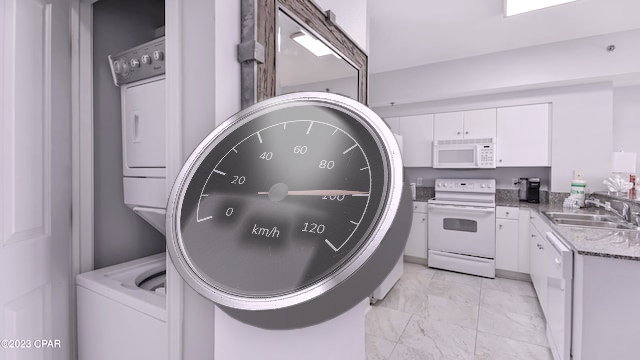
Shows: 100,km/h
